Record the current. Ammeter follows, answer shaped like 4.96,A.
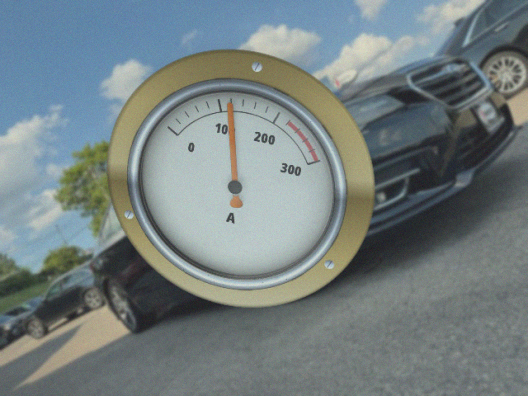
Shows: 120,A
